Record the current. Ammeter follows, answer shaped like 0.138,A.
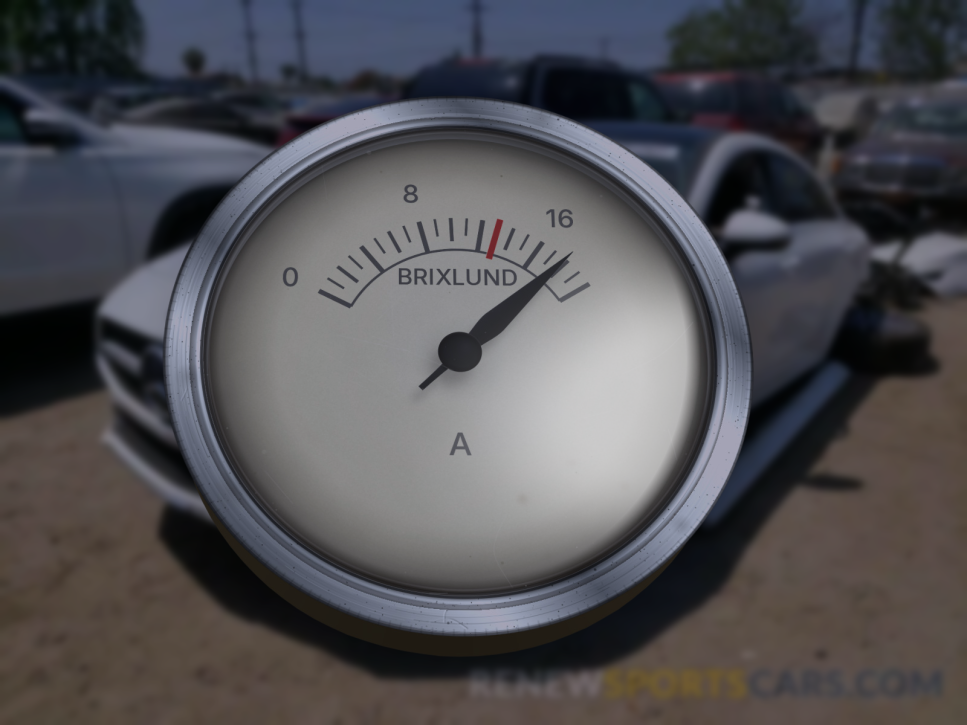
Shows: 18,A
